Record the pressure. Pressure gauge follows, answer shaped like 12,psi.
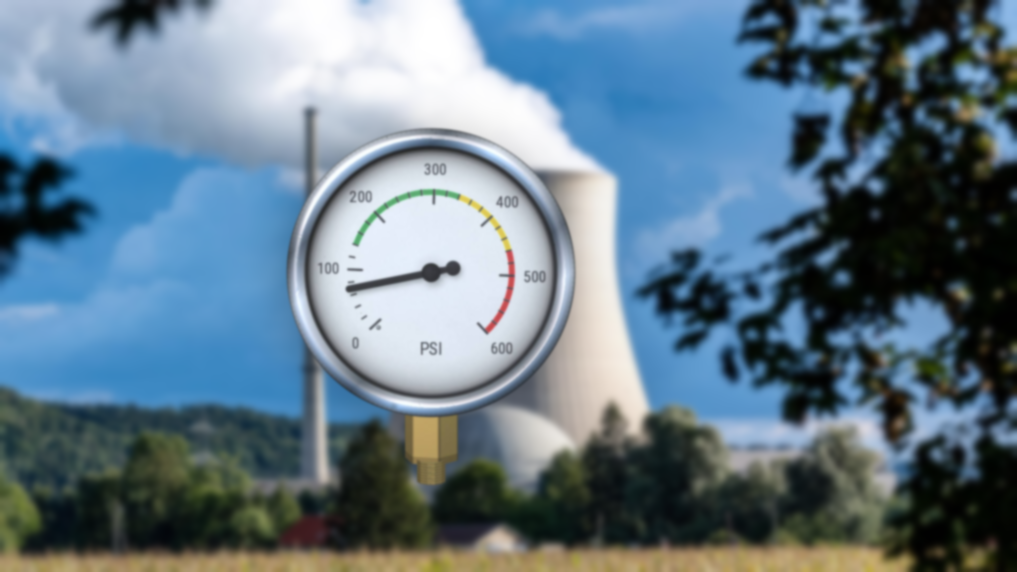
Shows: 70,psi
